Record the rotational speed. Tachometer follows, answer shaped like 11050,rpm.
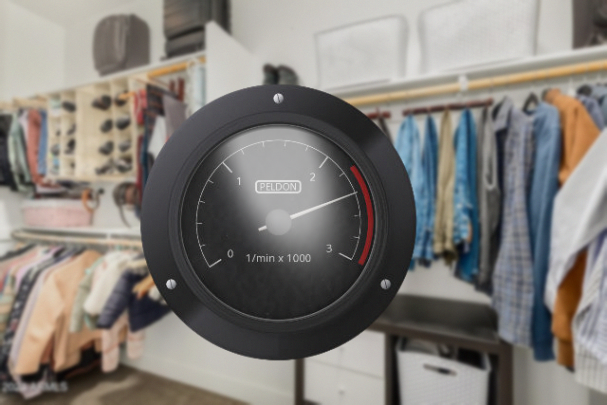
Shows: 2400,rpm
